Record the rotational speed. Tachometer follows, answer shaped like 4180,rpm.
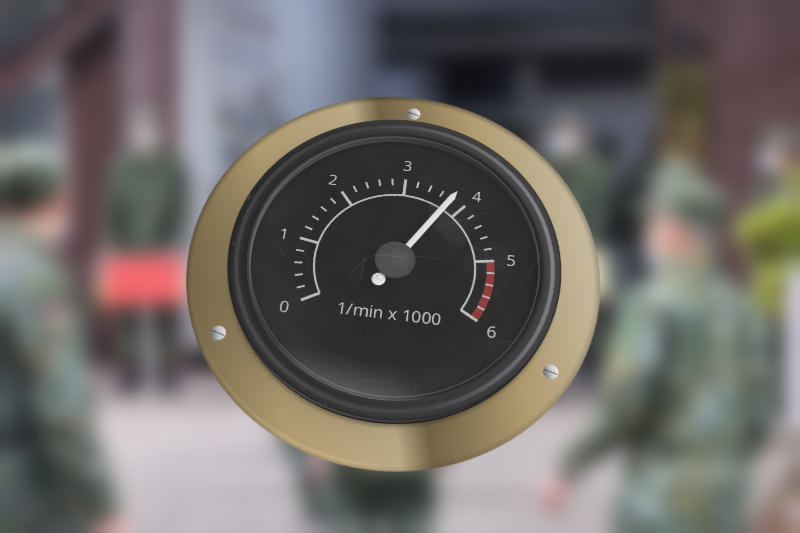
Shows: 3800,rpm
